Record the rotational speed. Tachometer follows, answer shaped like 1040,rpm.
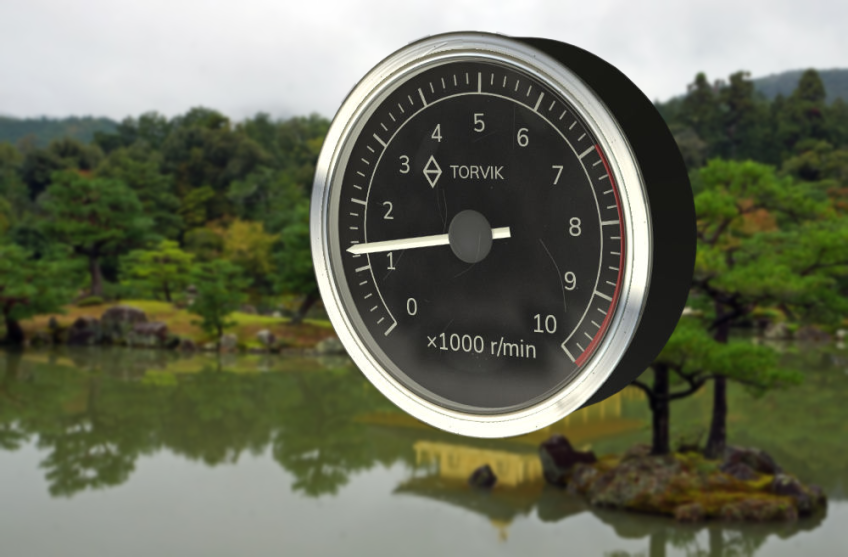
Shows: 1300,rpm
